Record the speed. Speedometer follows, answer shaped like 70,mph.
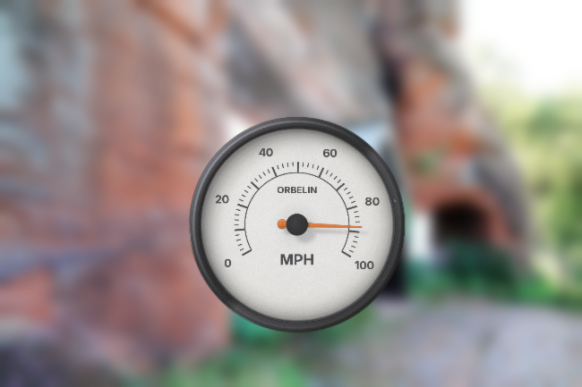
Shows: 88,mph
